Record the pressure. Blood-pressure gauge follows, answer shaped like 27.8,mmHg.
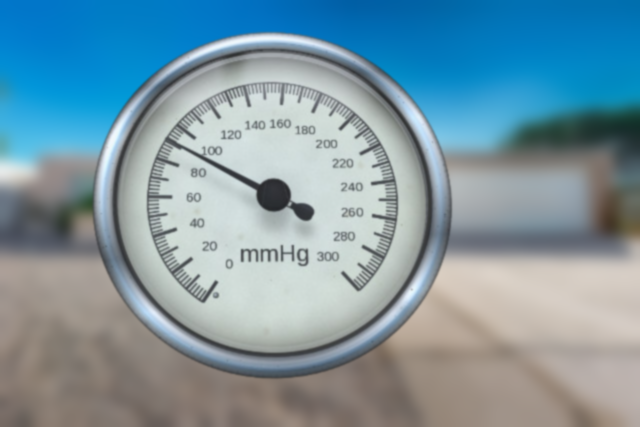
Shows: 90,mmHg
